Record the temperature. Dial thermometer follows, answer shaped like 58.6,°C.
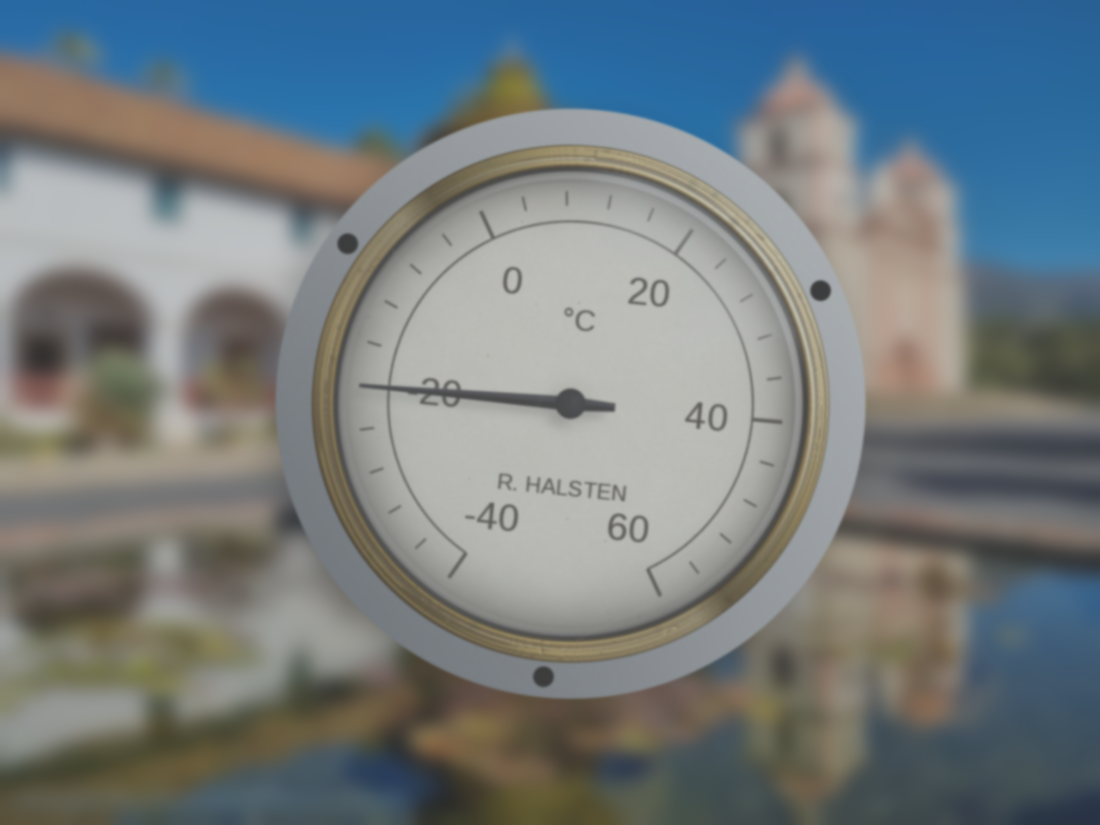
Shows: -20,°C
